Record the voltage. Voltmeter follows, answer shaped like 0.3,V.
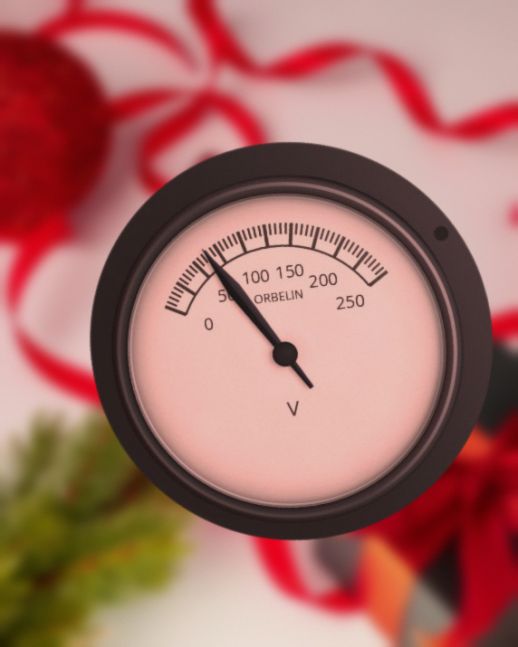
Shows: 65,V
